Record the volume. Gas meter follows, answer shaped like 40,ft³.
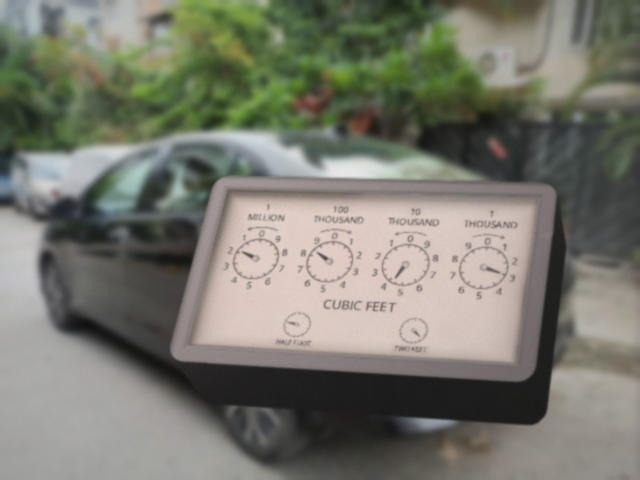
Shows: 184300,ft³
